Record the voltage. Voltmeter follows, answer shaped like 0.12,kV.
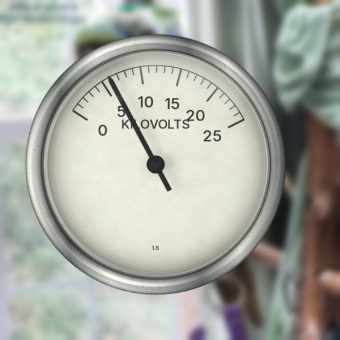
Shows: 6,kV
